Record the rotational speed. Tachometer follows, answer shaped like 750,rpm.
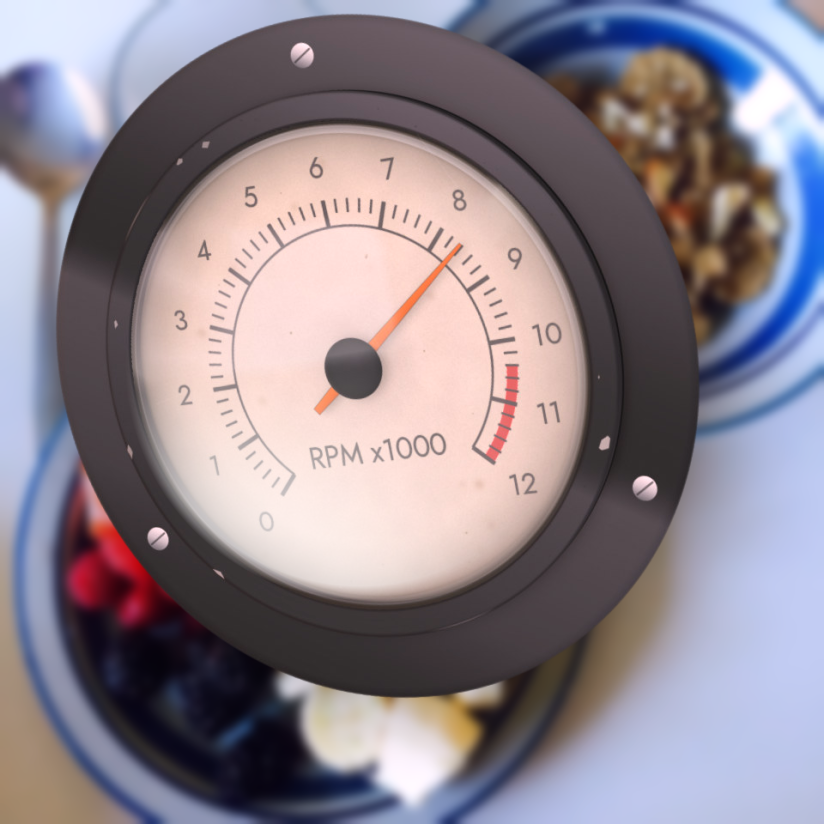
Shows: 8400,rpm
